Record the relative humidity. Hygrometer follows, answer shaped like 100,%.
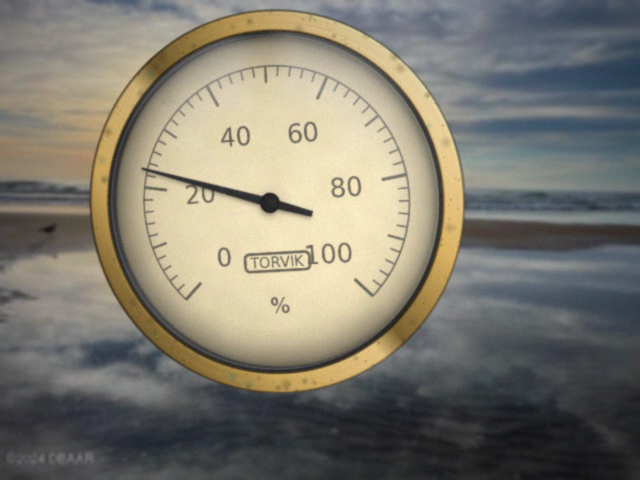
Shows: 23,%
